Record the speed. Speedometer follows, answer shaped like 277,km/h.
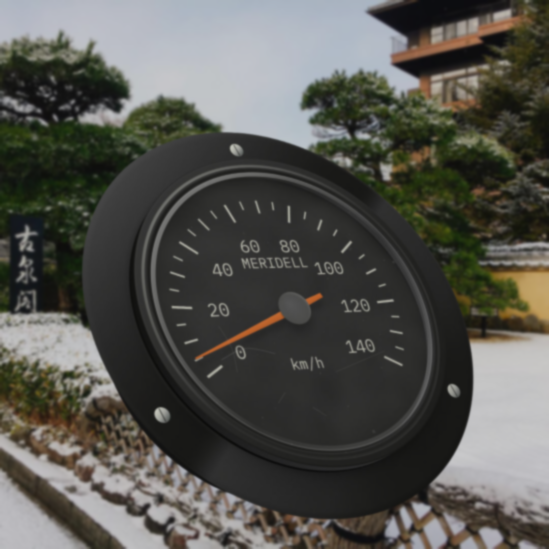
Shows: 5,km/h
